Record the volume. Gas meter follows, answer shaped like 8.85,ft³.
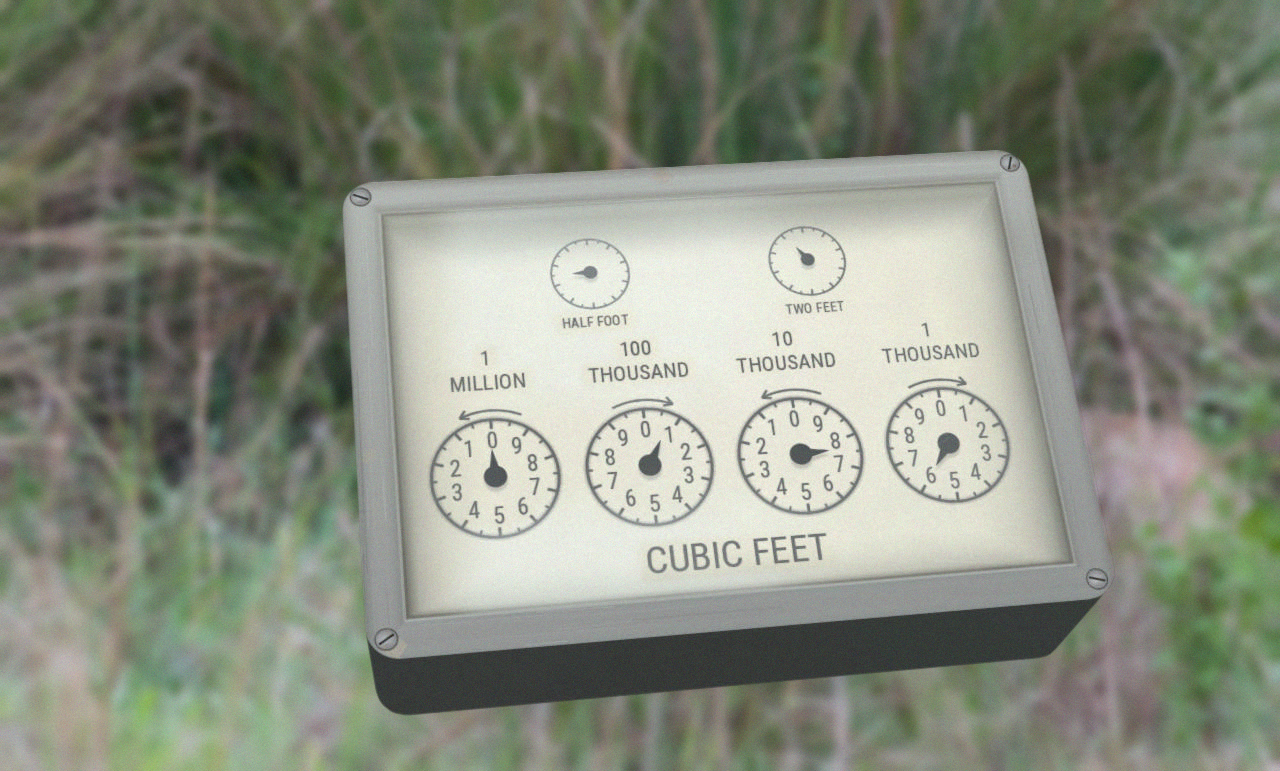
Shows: 7600,ft³
